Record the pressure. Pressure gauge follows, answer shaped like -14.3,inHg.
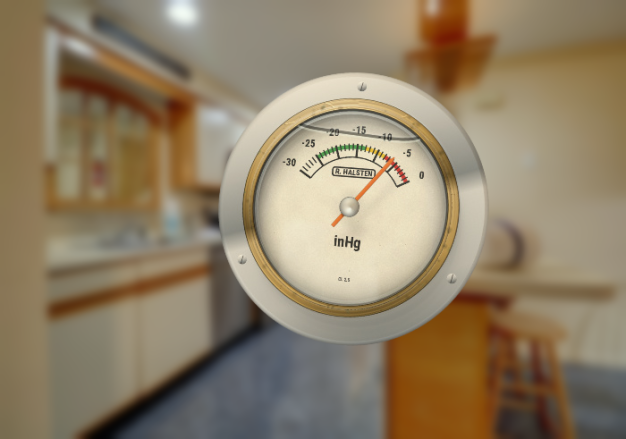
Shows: -6,inHg
